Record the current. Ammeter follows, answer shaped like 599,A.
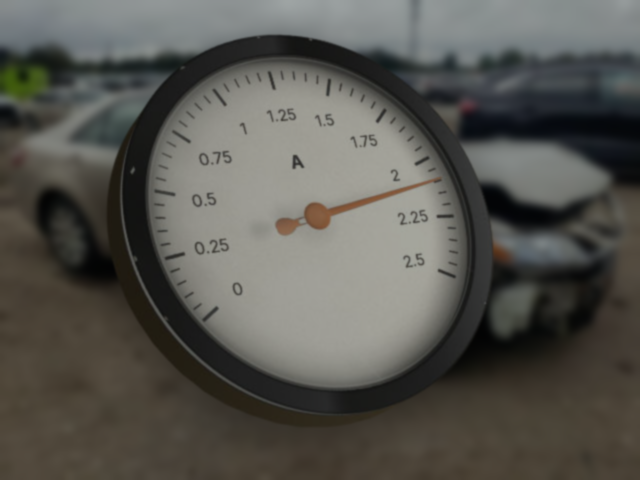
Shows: 2.1,A
